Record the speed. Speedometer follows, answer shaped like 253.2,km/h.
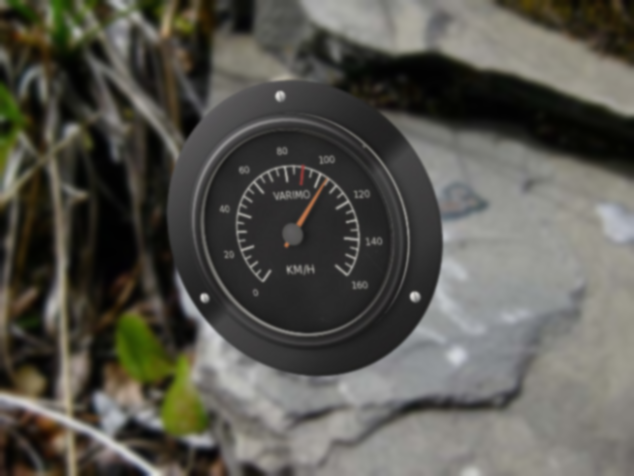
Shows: 105,km/h
